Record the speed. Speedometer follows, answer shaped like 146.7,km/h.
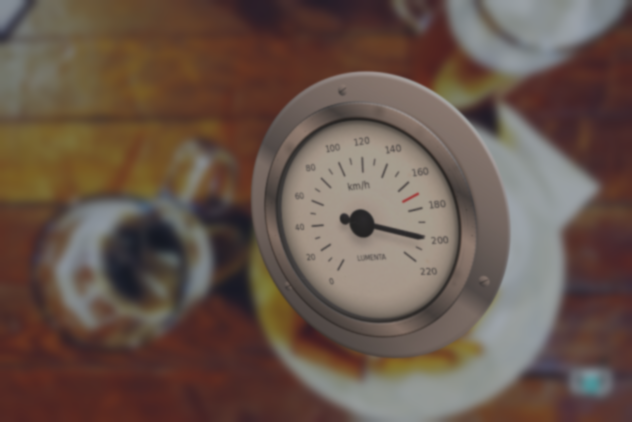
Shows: 200,km/h
